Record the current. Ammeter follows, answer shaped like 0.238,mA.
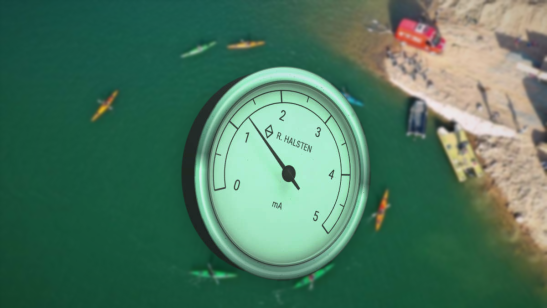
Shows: 1.25,mA
